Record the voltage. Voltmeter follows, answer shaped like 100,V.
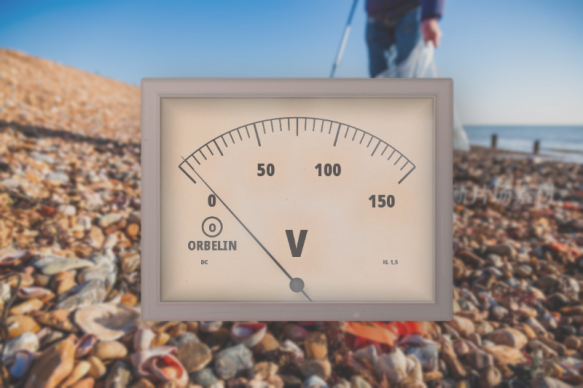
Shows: 5,V
